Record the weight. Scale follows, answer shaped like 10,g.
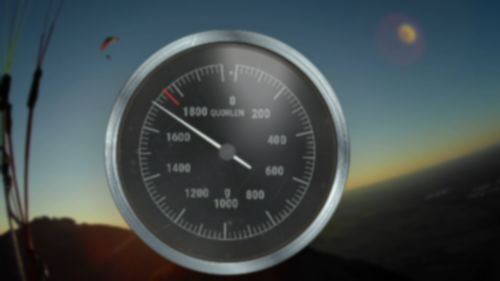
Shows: 1700,g
